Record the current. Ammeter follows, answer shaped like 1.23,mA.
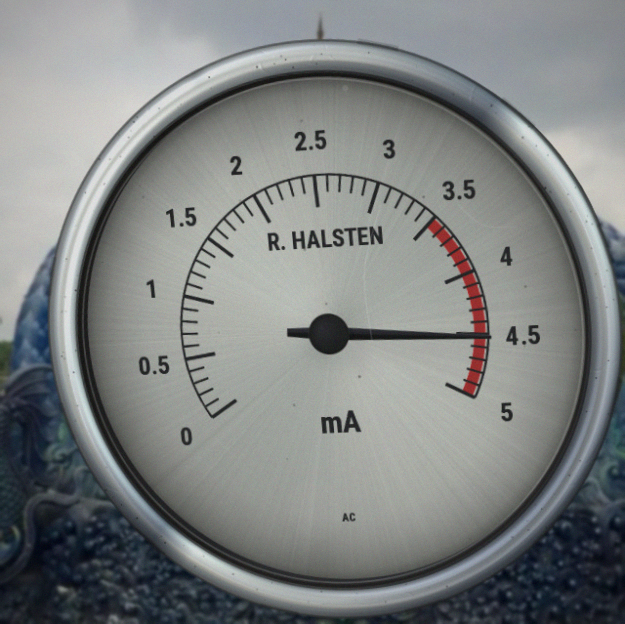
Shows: 4.5,mA
